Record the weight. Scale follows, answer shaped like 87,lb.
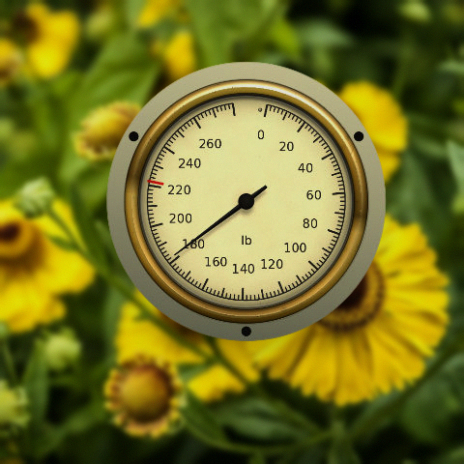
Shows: 182,lb
